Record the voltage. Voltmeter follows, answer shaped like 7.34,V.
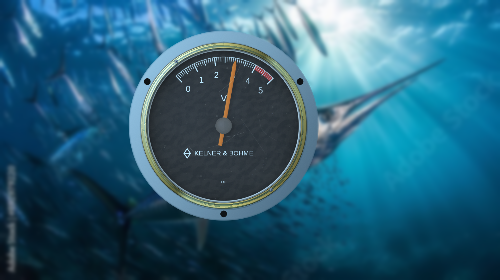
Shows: 3,V
